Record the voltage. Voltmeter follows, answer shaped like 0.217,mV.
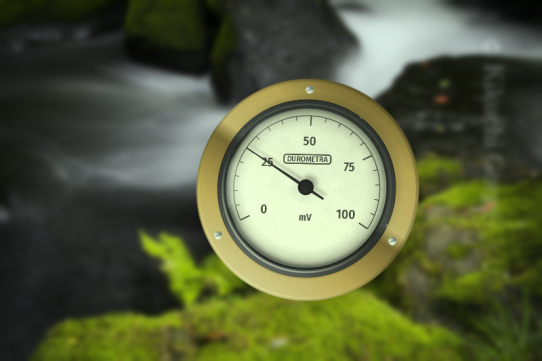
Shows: 25,mV
